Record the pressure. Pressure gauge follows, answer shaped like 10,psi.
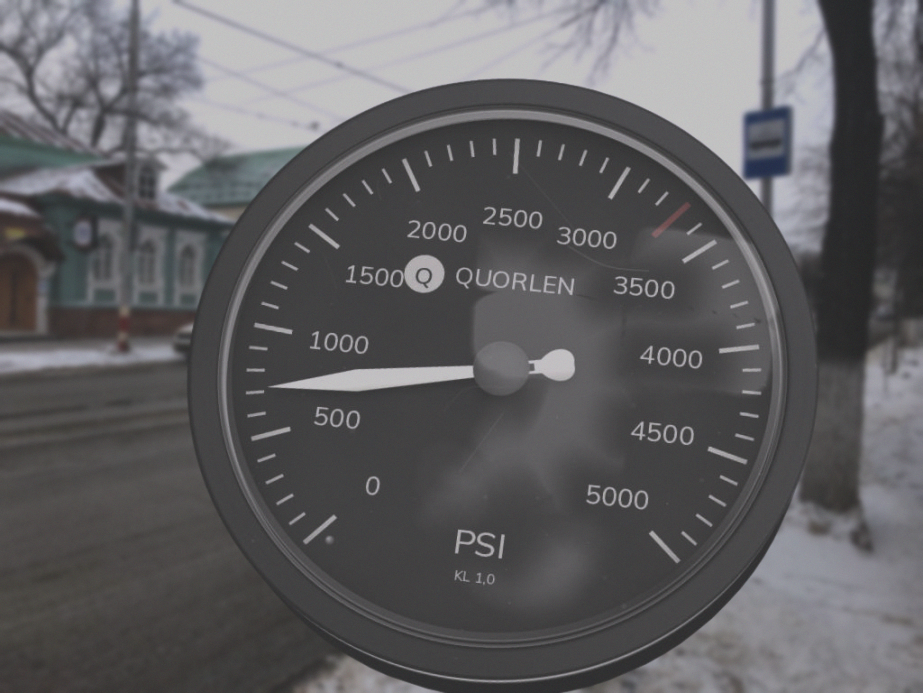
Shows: 700,psi
